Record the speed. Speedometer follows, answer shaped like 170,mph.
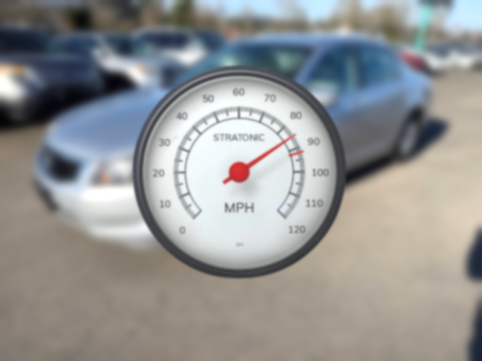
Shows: 85,mph
